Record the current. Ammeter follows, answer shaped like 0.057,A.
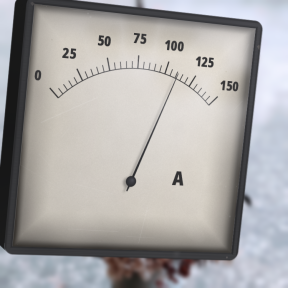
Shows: 110,A
